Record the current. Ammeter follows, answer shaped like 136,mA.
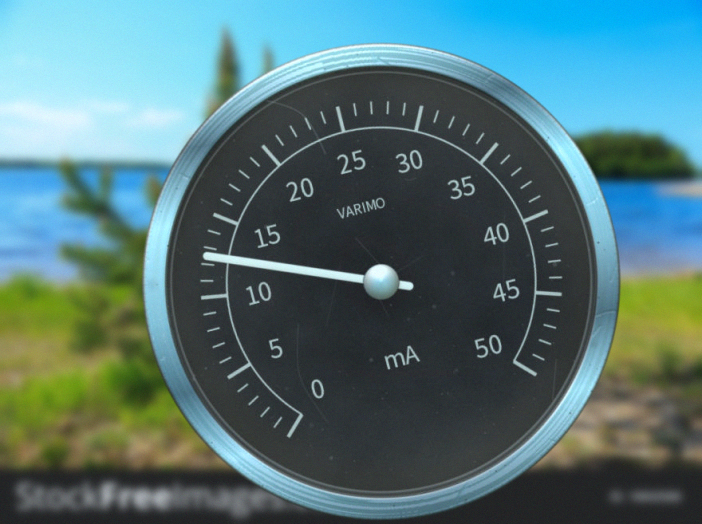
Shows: 12.5,mA
